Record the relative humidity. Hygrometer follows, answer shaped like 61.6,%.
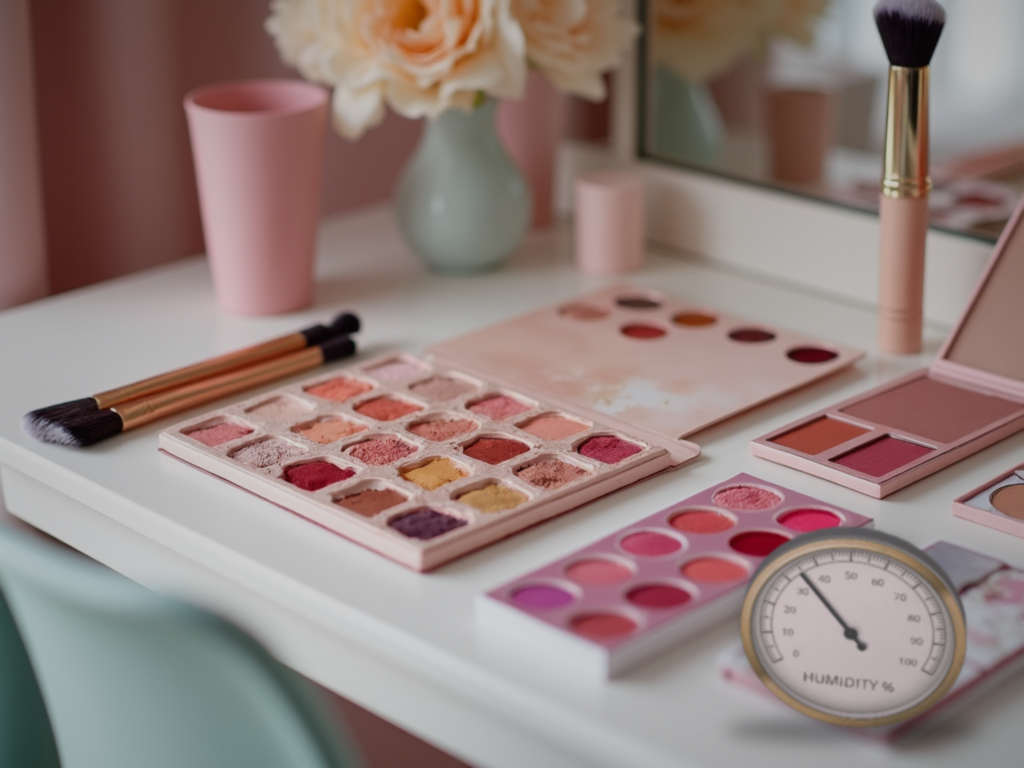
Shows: 35,%
